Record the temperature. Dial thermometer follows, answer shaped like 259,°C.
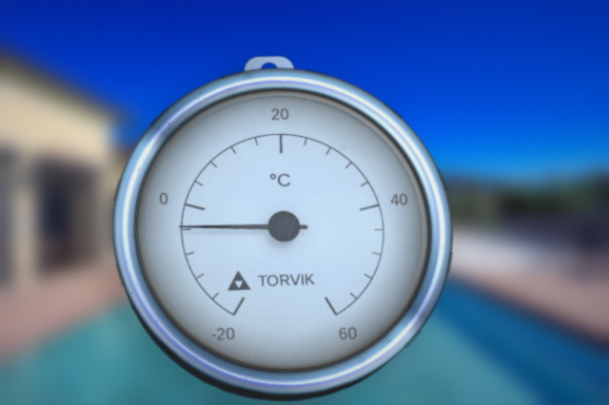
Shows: -4,°C
